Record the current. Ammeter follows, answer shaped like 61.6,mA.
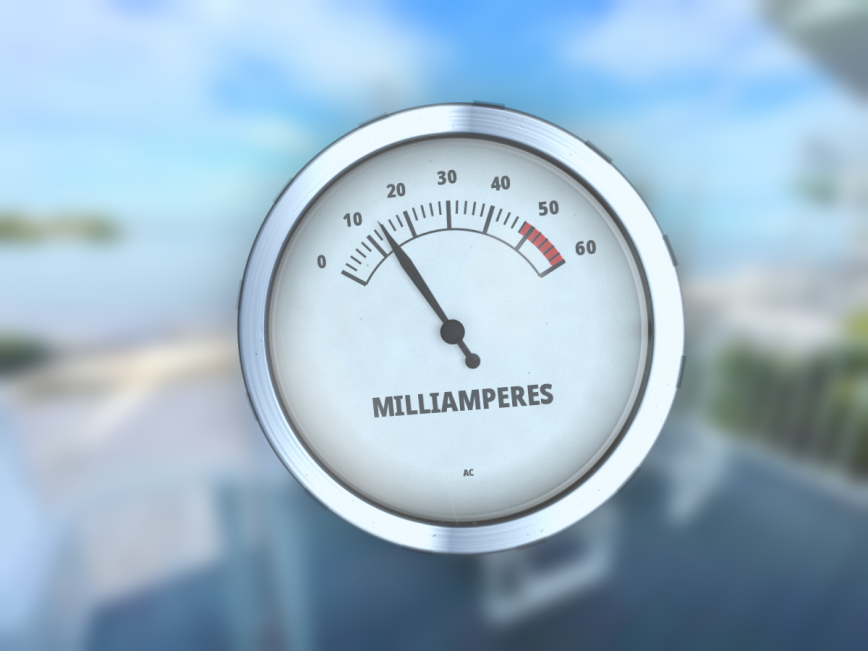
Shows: 14,mA
